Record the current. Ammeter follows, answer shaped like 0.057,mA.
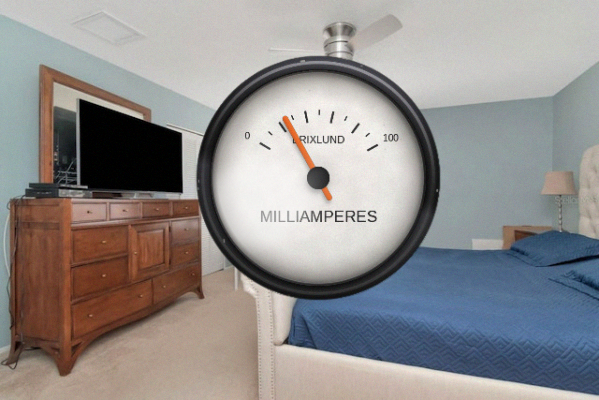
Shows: 25,mA
